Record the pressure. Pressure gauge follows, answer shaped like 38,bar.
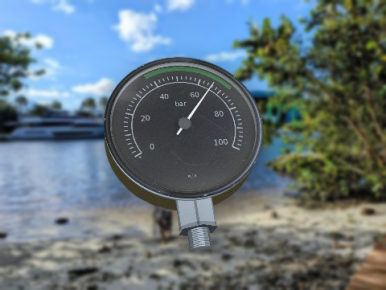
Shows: 66,bar
